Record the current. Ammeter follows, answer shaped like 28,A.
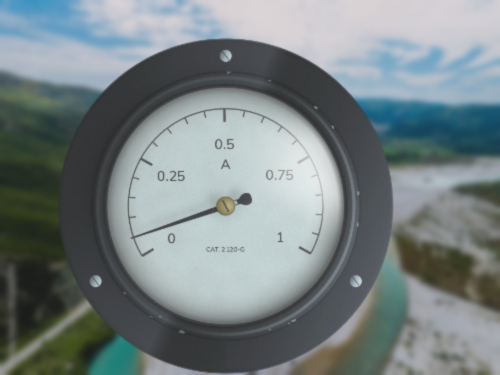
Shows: 0.05,A
